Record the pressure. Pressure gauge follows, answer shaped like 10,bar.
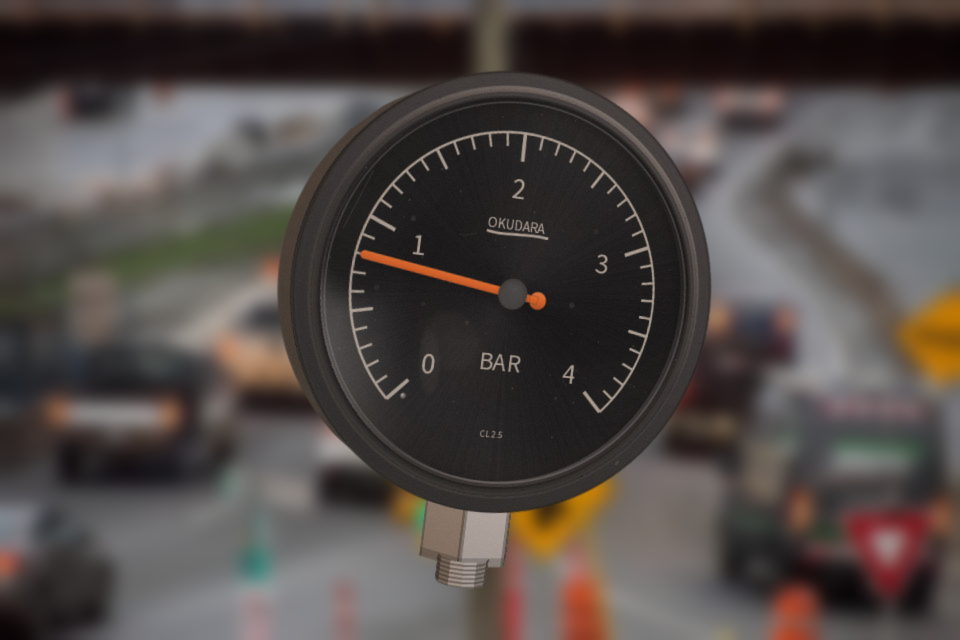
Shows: 0.8,bar
